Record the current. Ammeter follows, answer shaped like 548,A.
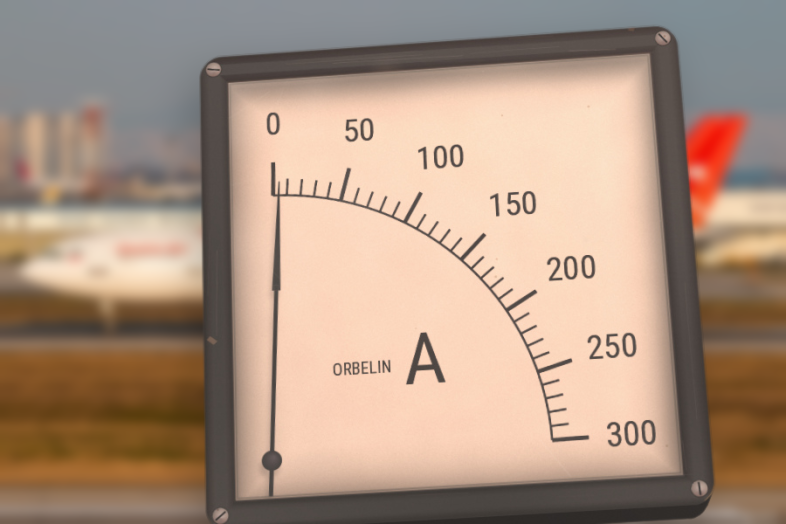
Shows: 5,A
